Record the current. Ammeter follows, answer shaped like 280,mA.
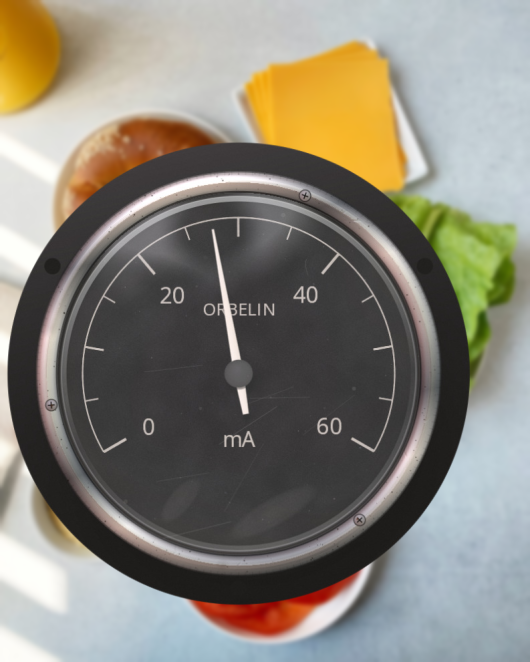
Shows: 27.5,mA
